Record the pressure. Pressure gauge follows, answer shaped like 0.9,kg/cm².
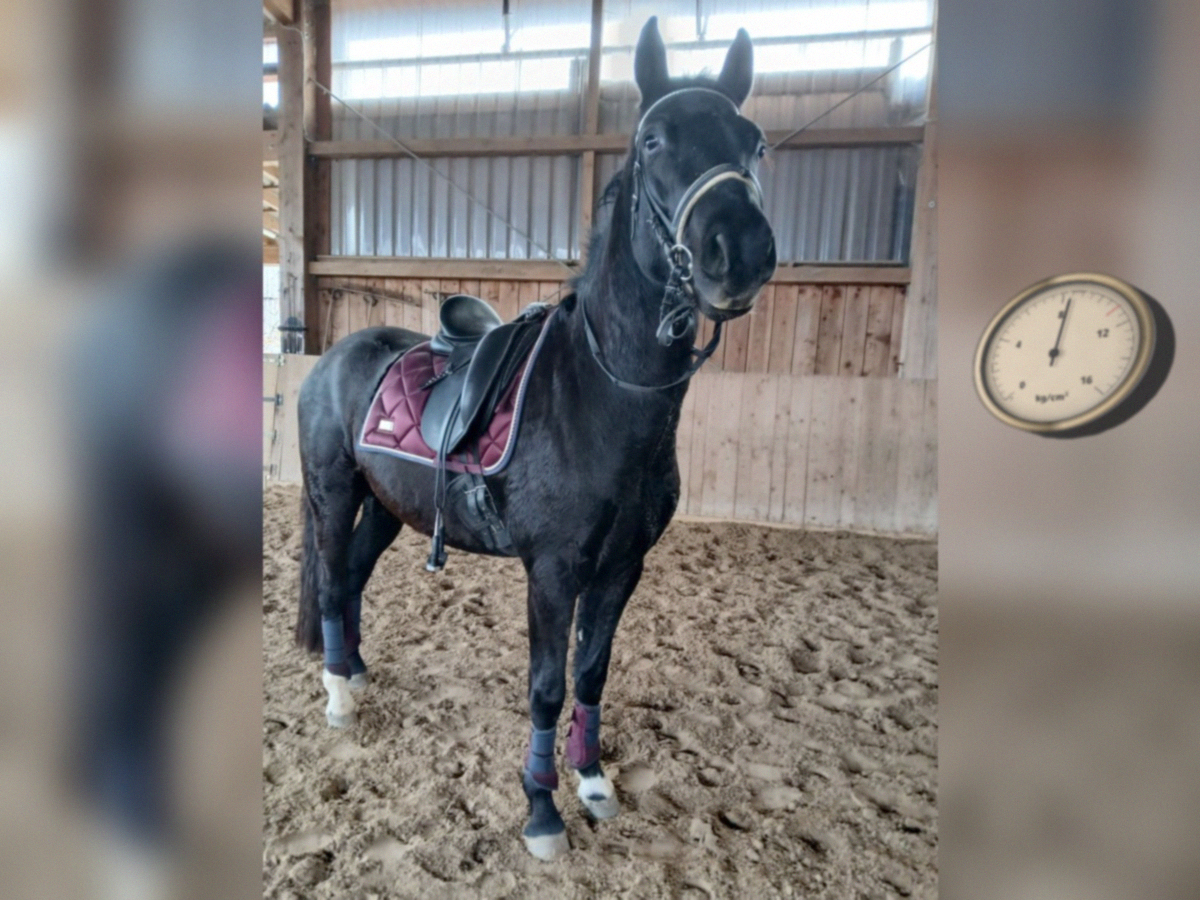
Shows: 8.5,kg/cm²
